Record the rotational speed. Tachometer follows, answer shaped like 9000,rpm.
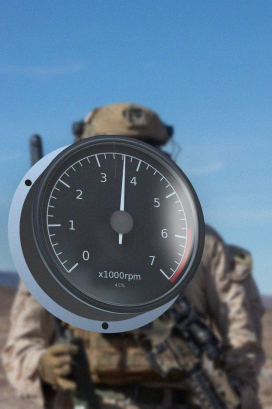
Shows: 3600,rpm
